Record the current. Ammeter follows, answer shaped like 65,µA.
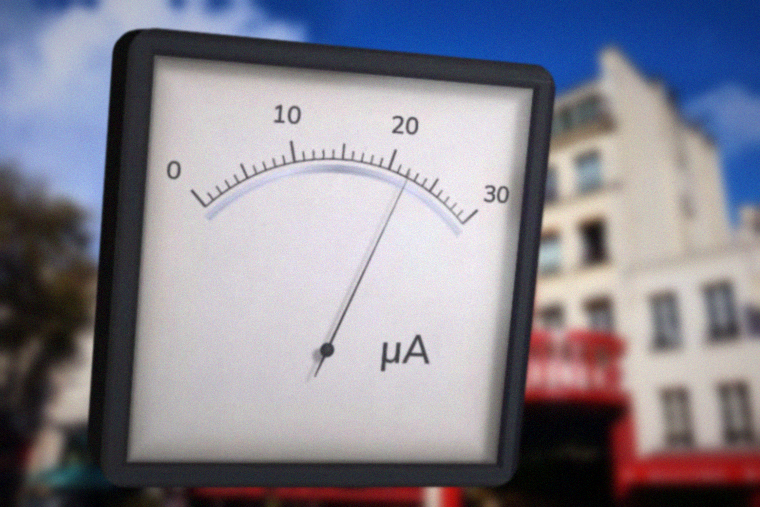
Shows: 22,µA
